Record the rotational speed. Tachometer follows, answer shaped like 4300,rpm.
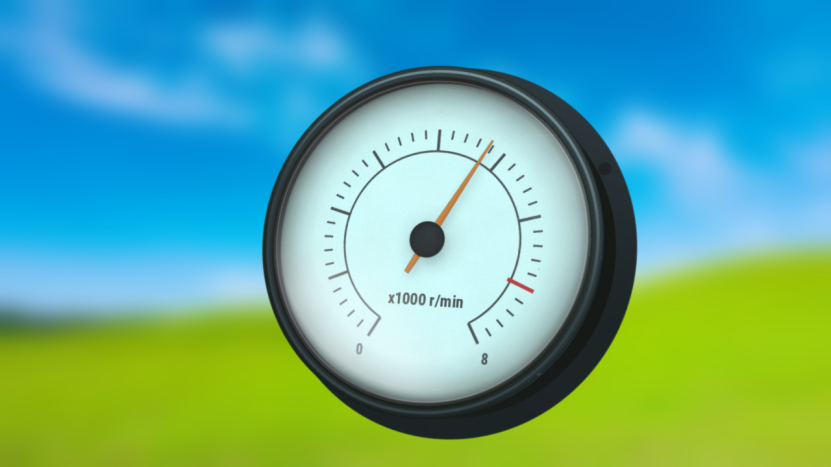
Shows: 4800,rpm
